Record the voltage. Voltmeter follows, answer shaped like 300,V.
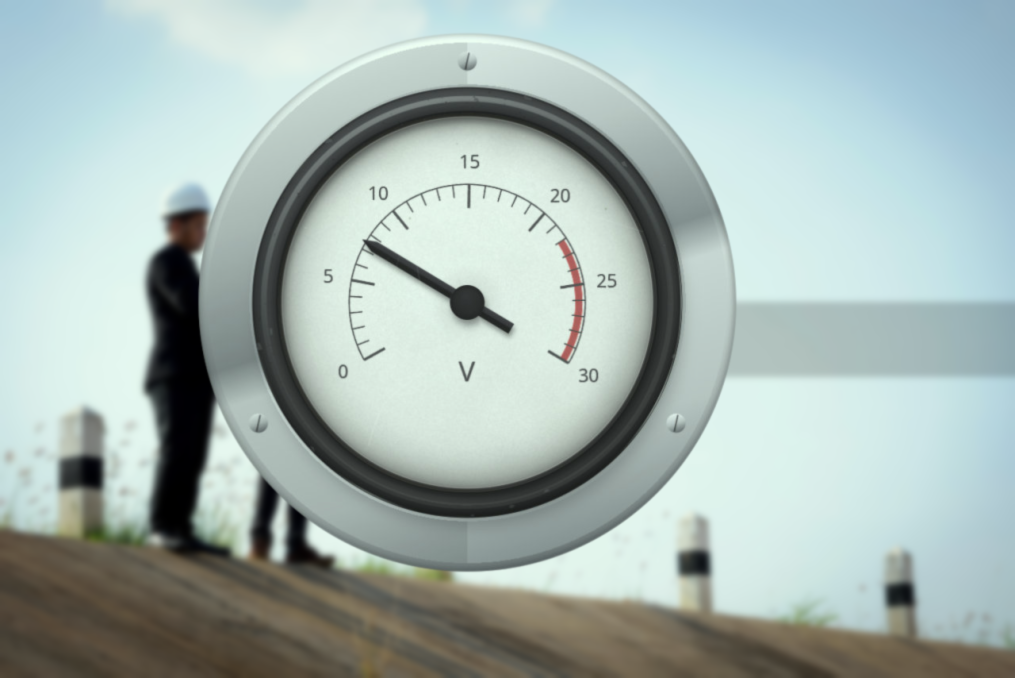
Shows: 7.5,V
